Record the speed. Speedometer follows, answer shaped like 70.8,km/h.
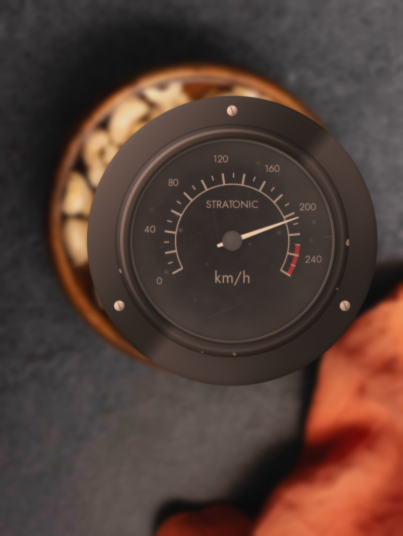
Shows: 205,km/h
